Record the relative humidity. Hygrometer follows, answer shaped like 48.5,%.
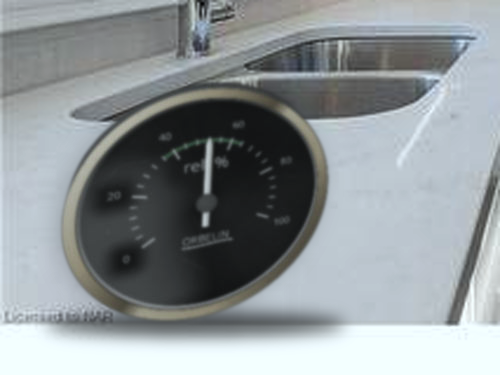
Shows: 52,%
